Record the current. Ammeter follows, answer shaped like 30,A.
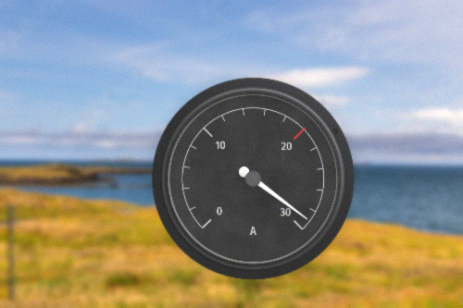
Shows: 29,A
